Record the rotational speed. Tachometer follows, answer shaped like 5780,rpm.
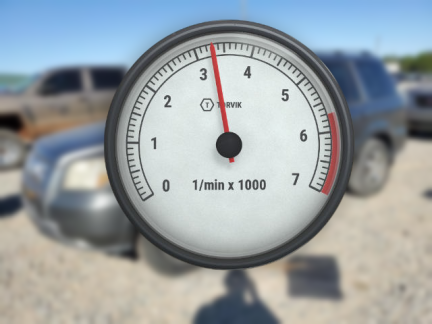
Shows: 3300,rpm
